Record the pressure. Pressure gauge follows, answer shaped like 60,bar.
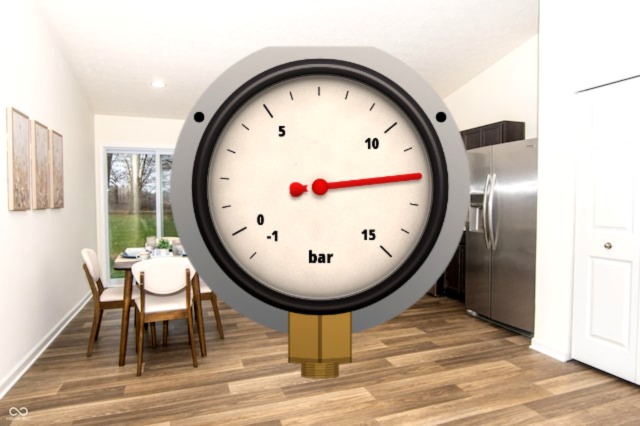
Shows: 12,bar
